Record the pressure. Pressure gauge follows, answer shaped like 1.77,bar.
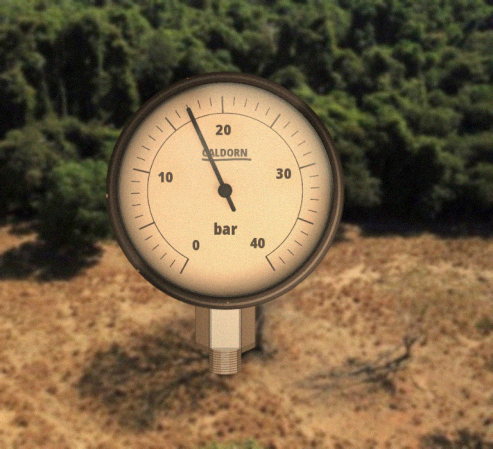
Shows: 17,bar
